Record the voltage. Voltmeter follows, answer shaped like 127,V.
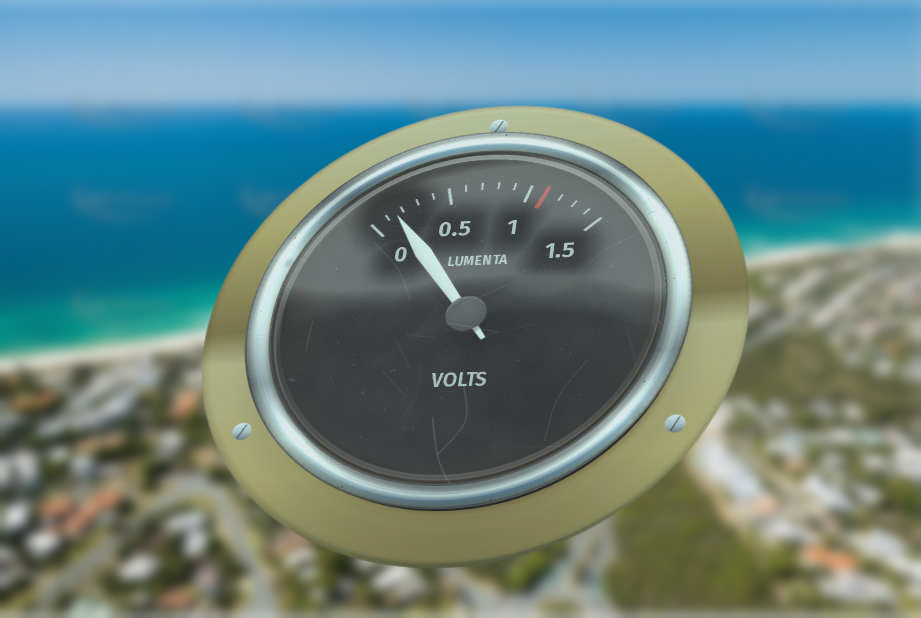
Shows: 0.15,V
